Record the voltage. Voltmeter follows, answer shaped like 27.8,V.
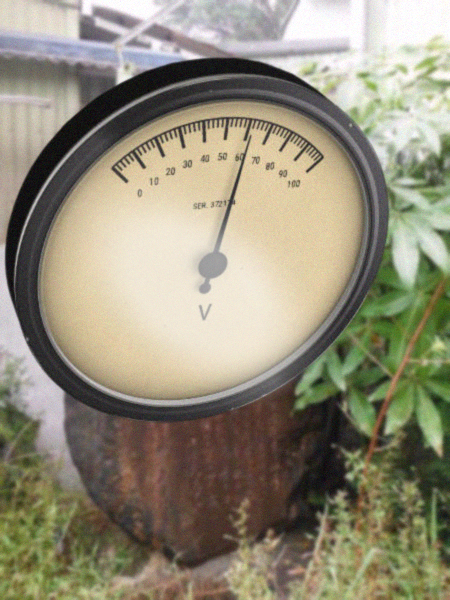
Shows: 60,V
